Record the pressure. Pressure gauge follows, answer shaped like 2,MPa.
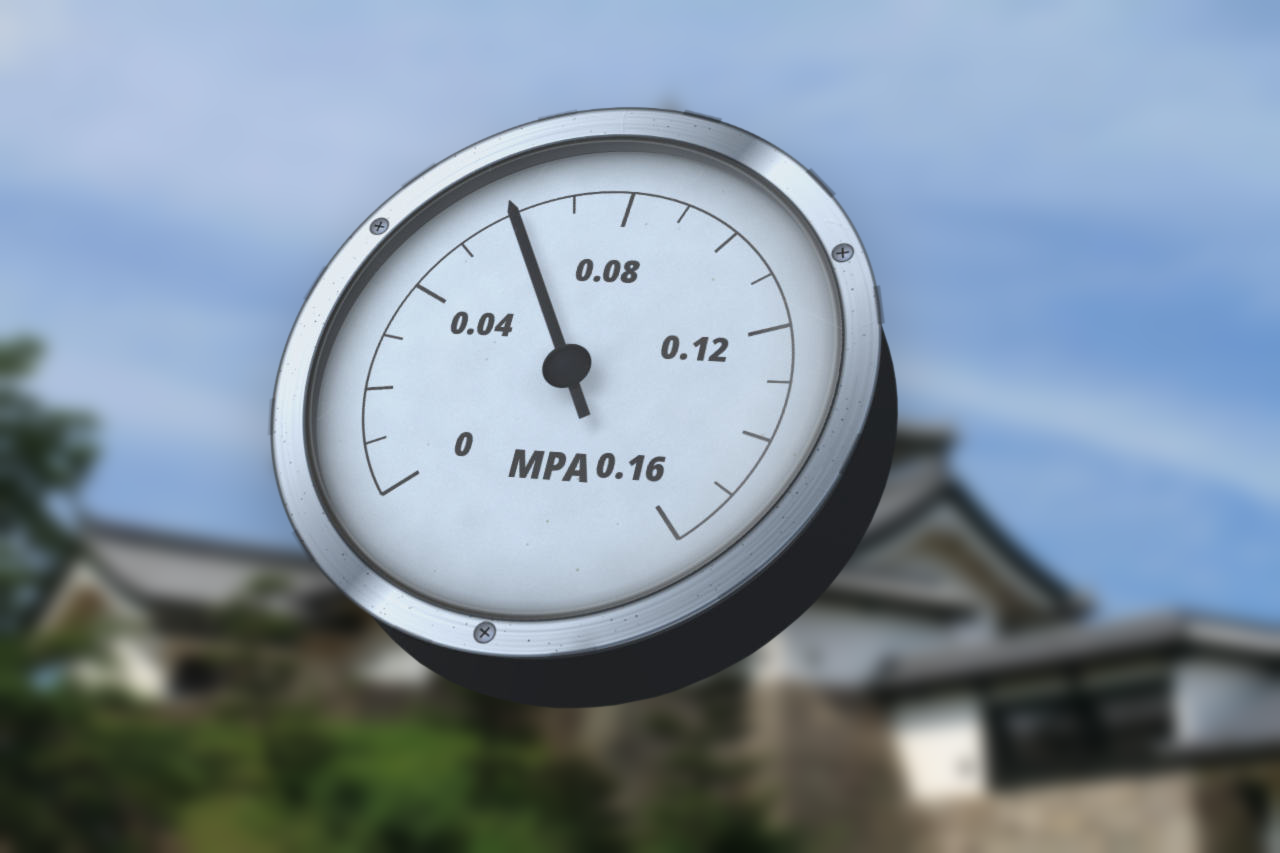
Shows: 0.06,MPa
